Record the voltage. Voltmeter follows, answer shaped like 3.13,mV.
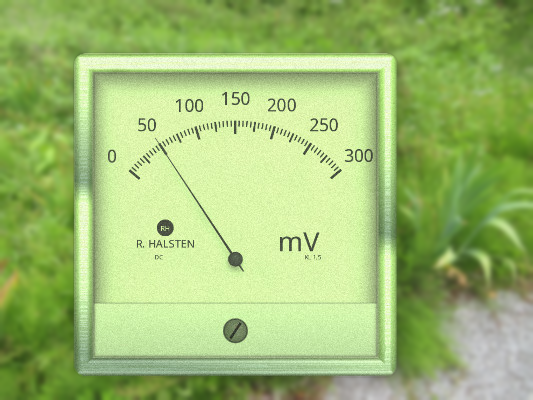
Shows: 50,mV
